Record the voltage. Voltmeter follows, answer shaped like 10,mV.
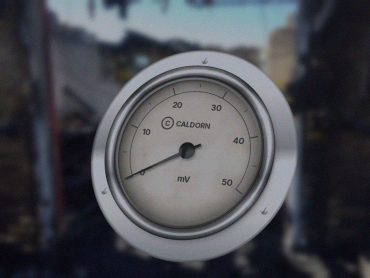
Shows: 0,mV
